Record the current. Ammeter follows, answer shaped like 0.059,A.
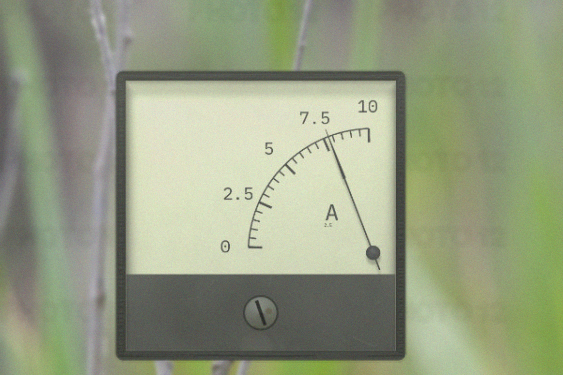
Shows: 7.75,A
